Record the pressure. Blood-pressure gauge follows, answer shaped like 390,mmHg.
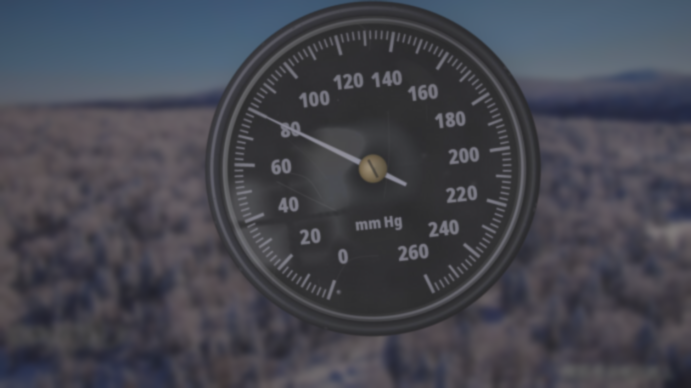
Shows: 80,mmHg
